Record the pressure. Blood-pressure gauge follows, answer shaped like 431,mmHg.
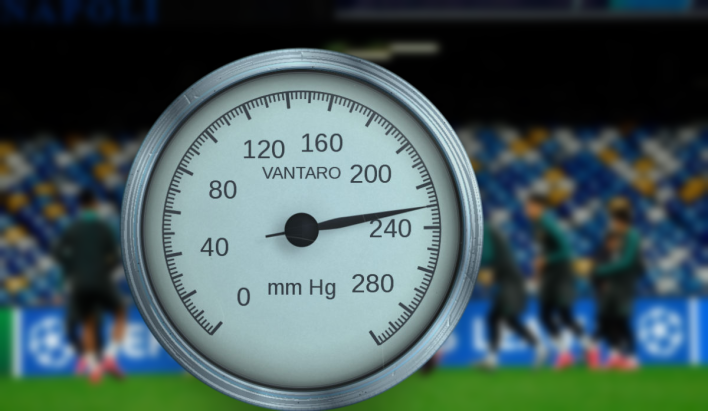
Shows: 230,mmHg
